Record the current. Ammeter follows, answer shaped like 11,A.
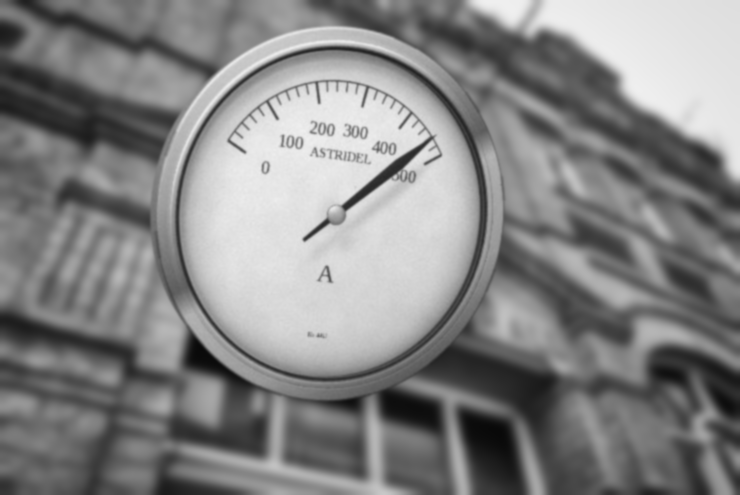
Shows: 460,A
